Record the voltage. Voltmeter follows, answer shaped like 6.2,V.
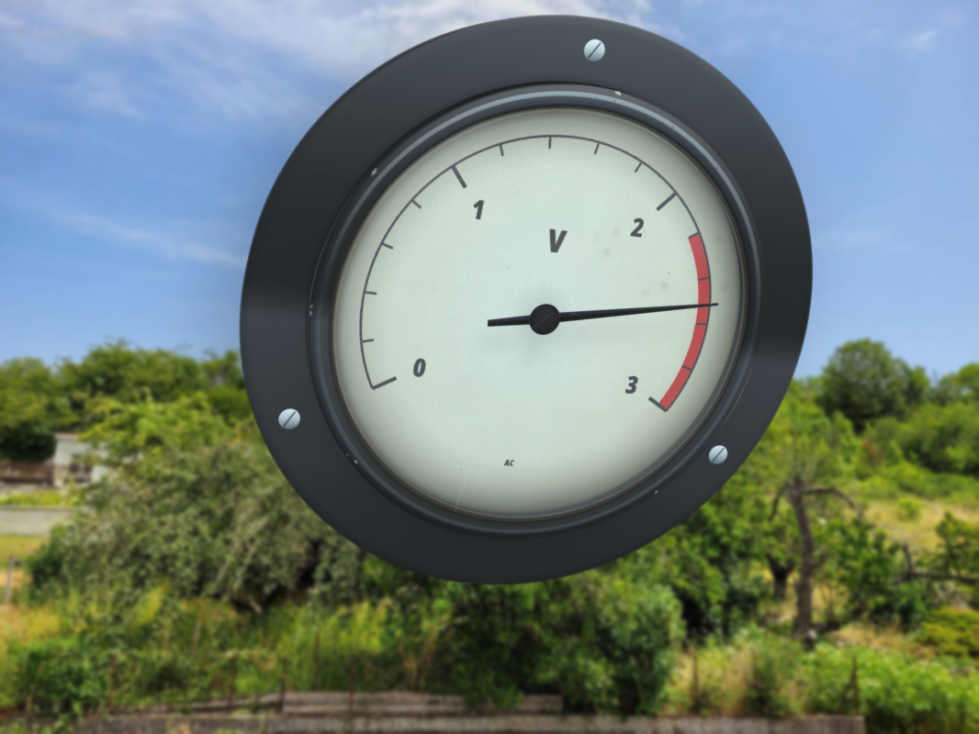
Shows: 2.5,V
